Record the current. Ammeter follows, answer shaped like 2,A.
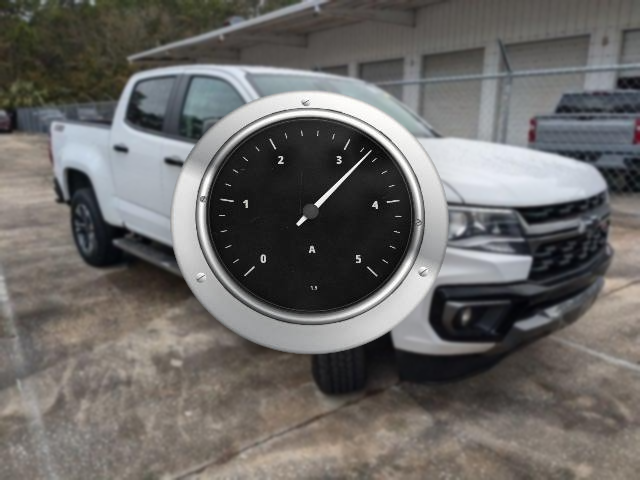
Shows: 3.3,A
